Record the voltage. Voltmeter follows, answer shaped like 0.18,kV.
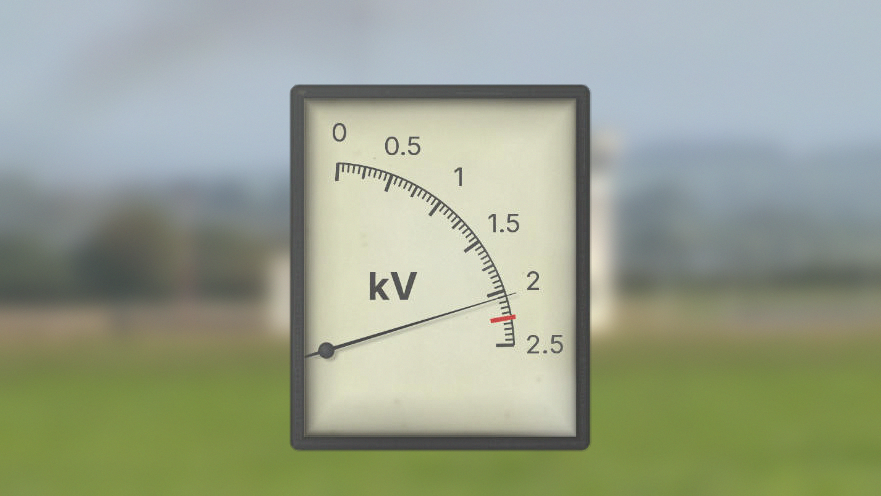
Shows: 2.05,kV
